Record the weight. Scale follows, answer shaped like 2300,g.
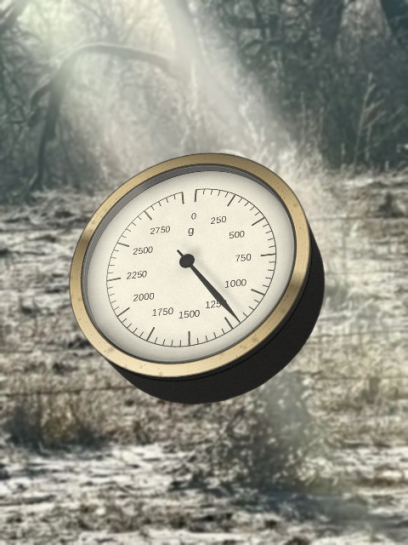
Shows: 1200,g
